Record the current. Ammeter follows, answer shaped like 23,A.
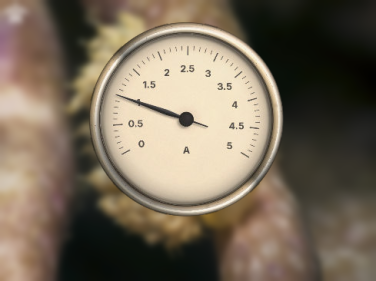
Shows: 1,A
